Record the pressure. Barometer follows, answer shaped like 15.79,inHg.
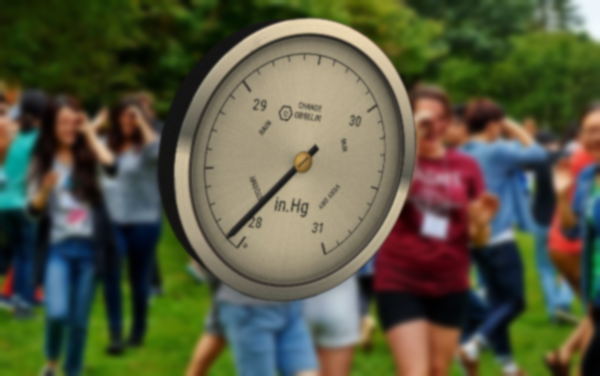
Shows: 28.1,inHg
